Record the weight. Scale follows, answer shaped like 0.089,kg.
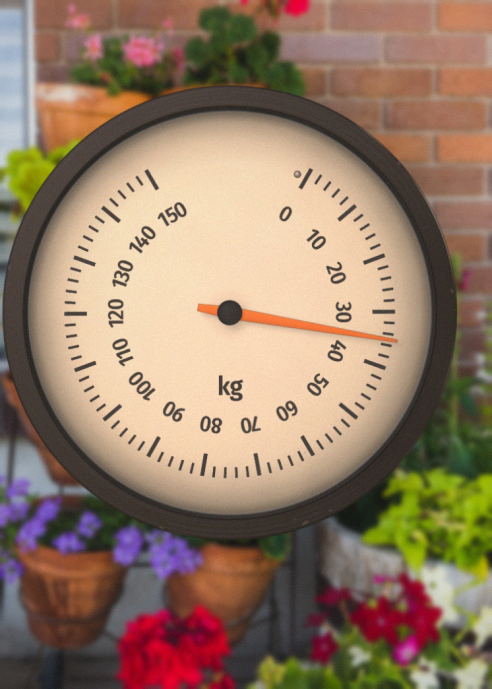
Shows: 35,kg
